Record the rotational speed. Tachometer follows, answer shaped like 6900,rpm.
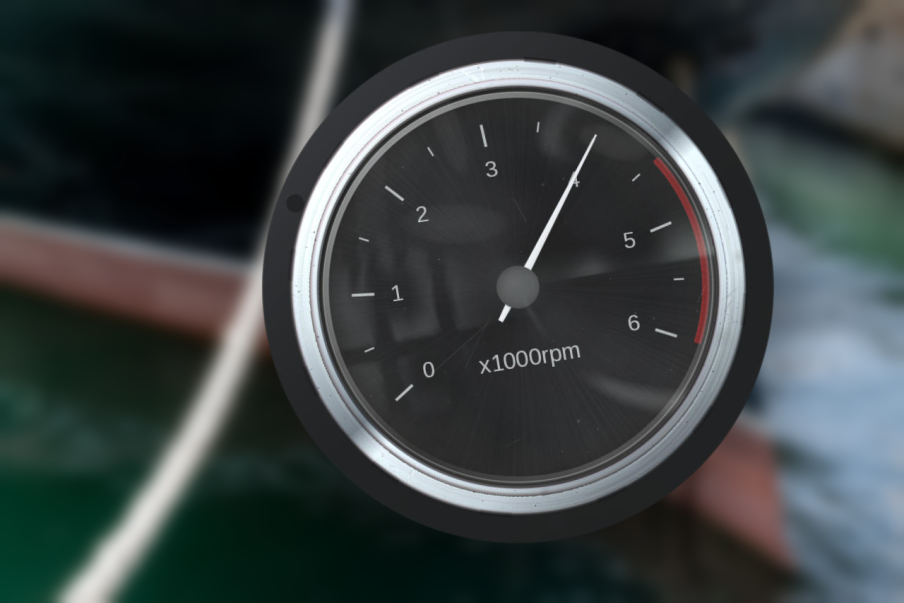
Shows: 4000,rpm
